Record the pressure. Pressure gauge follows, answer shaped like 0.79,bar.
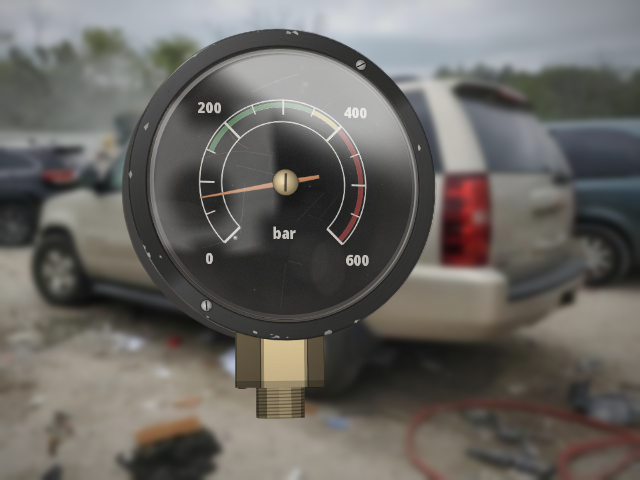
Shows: 75,bar
